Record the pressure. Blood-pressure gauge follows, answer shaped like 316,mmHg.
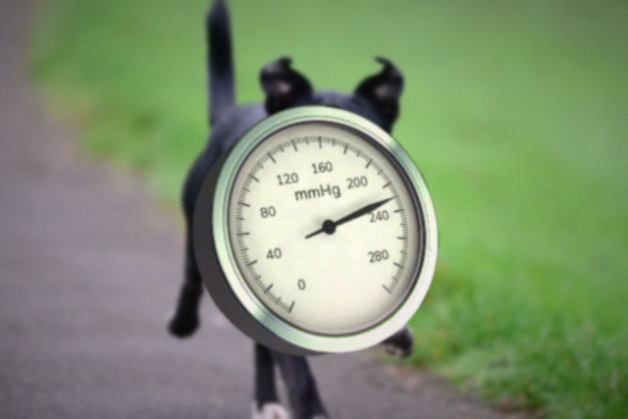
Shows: 230,mmHg
